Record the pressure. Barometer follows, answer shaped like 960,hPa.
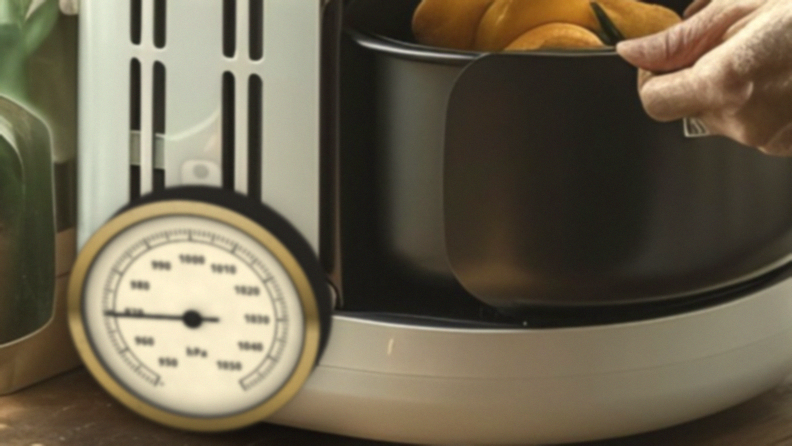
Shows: 970,hPa
